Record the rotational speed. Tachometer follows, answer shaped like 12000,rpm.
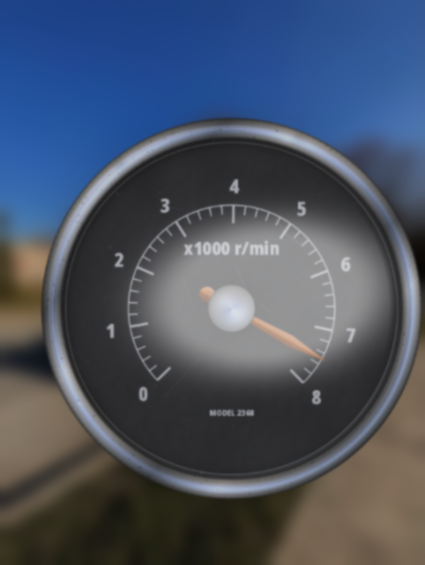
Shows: 7500,rpm
